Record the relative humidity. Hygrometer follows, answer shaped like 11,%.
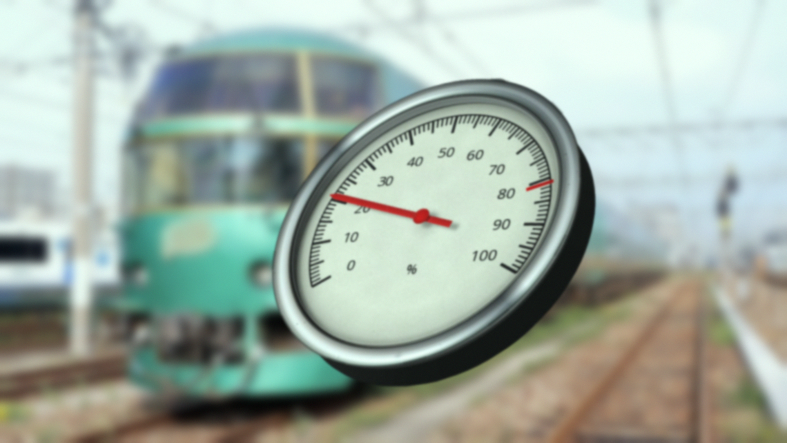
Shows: 20,%
